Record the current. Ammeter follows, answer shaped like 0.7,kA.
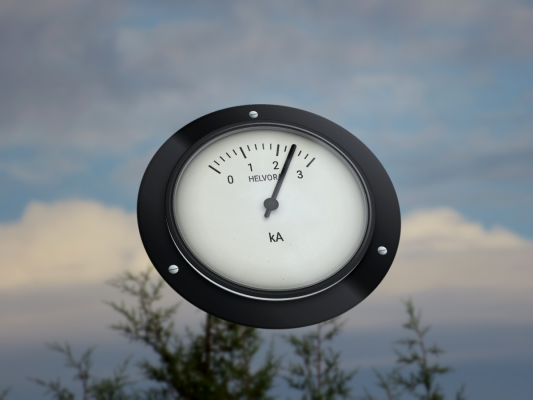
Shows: 2.4,kA
